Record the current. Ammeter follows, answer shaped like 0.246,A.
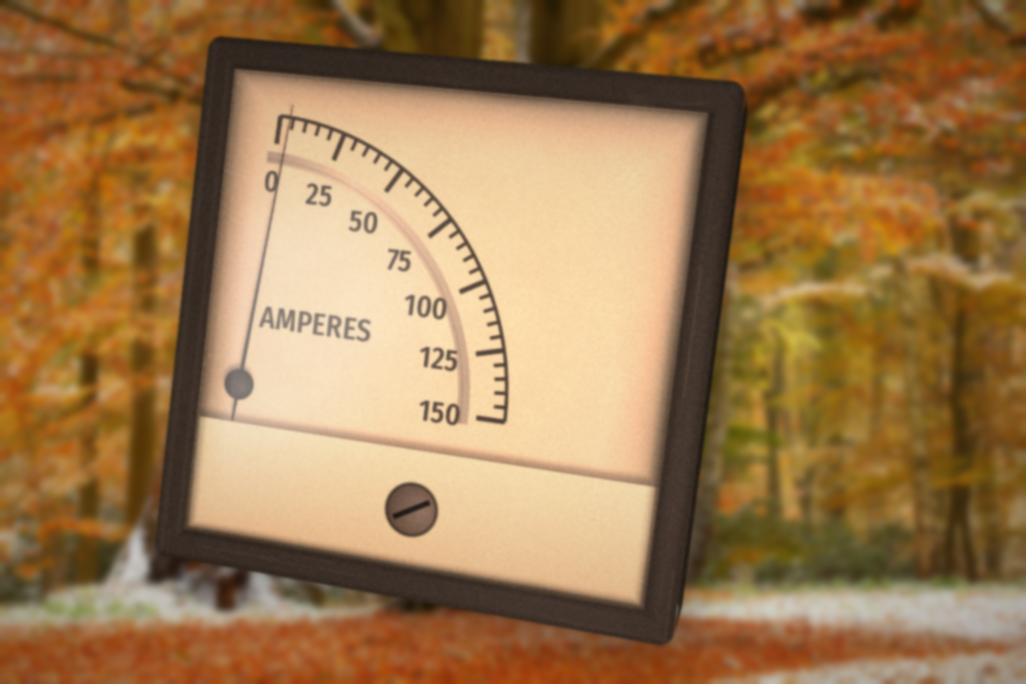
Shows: 5,A
